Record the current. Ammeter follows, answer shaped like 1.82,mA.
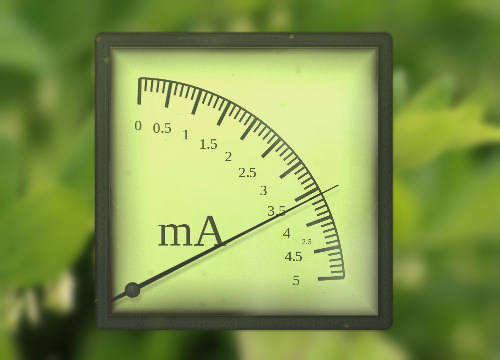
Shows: 3.6,mA
